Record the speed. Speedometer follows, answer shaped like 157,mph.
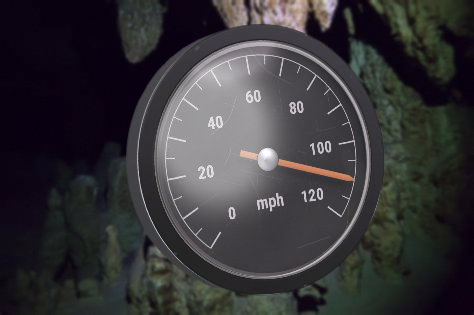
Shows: 110,mph
